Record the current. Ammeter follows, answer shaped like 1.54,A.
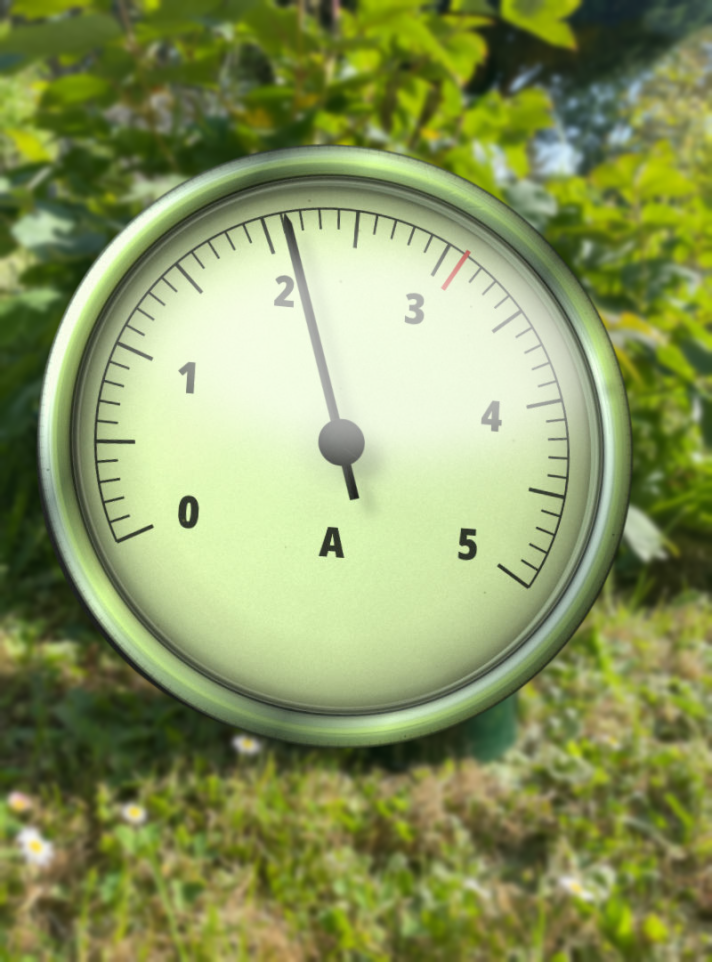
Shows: 2.1,A
